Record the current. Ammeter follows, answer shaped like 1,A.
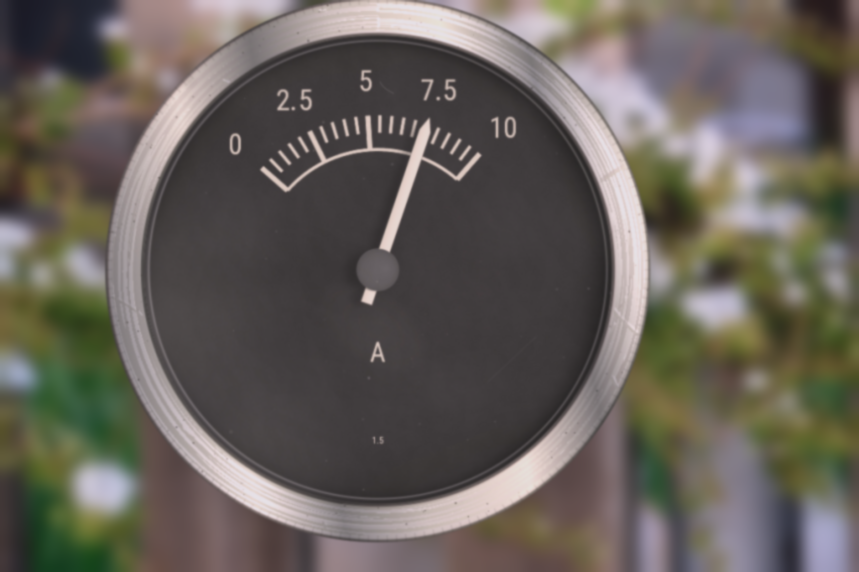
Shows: 7.5,A
